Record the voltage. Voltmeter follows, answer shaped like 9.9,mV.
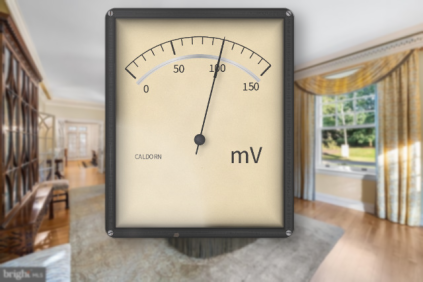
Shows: 100,mV
